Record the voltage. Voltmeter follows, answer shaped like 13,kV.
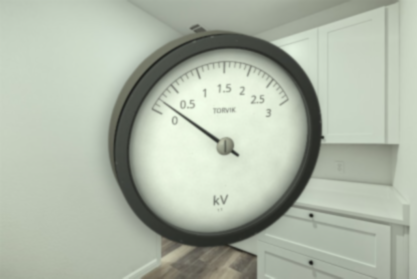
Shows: 0.2,kV
